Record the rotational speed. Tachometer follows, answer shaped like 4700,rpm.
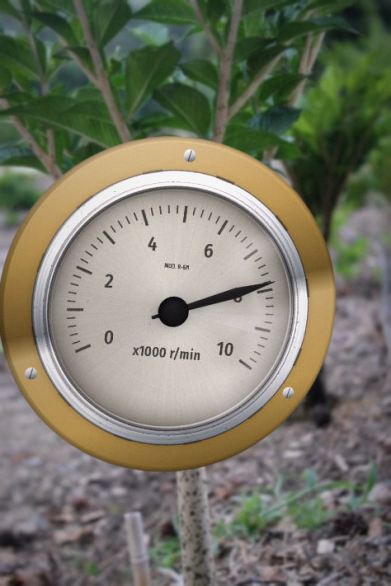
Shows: 7800,rpm
